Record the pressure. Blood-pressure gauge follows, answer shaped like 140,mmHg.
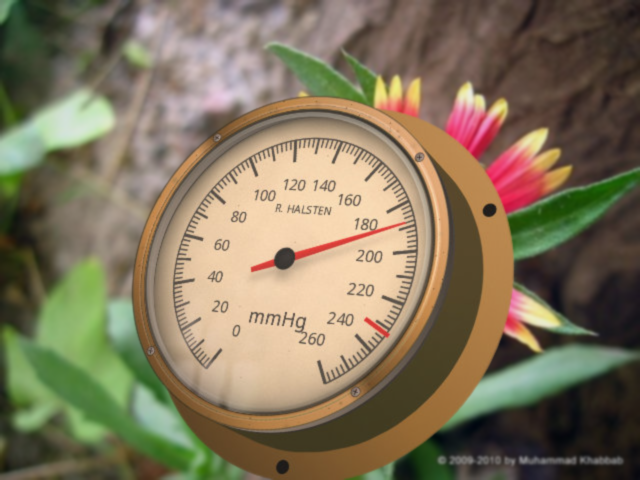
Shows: 190,mmHg
